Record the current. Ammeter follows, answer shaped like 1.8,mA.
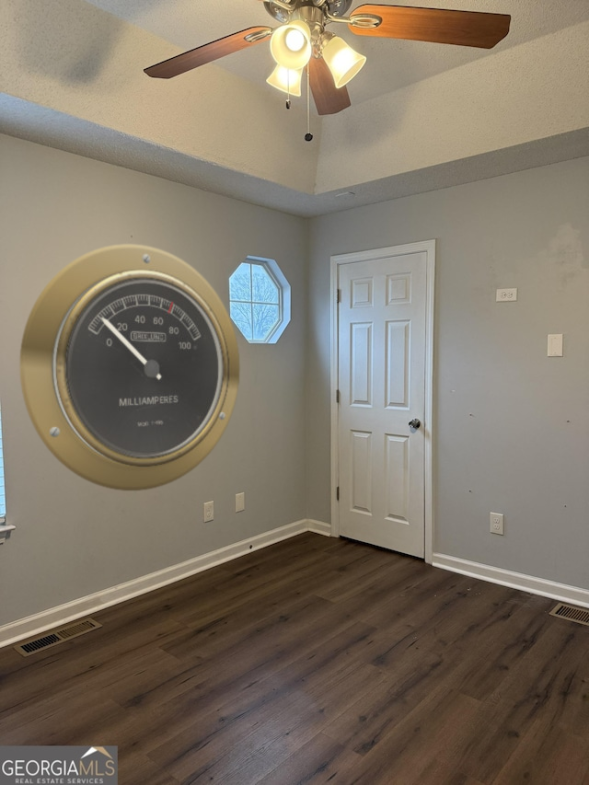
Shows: 10,mA
